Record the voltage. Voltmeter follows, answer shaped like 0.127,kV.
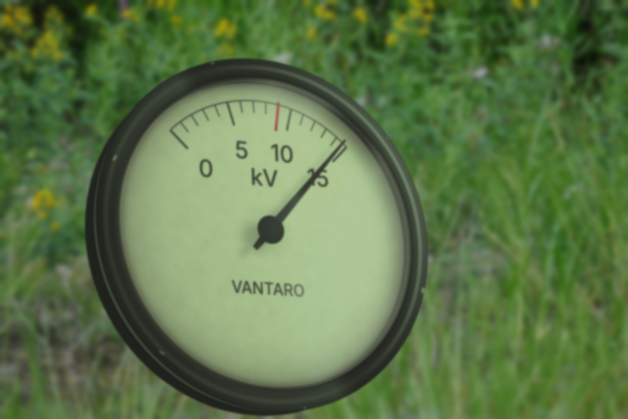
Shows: 14.5,kV
